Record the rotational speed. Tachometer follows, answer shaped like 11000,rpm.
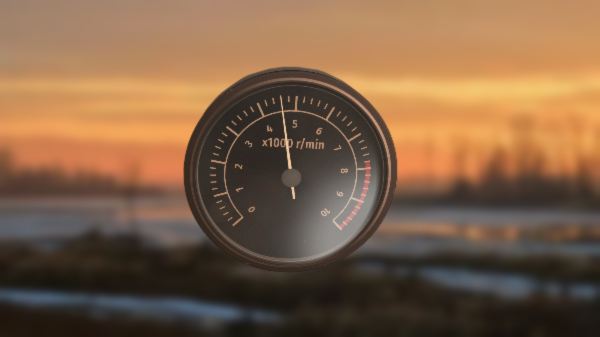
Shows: 4600,rpm
